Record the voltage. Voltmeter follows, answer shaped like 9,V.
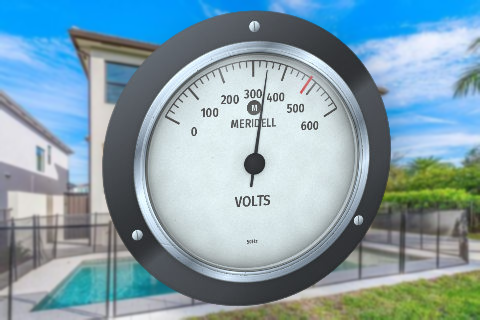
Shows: 340,V
